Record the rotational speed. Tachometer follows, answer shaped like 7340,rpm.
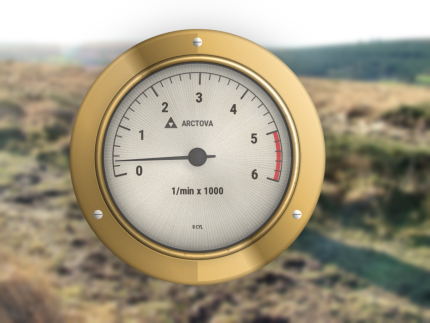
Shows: 300,rpm
